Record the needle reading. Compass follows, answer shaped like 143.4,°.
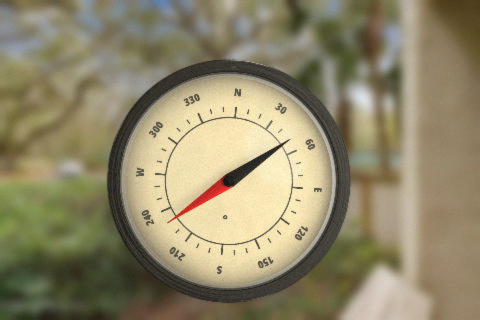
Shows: 230,°
